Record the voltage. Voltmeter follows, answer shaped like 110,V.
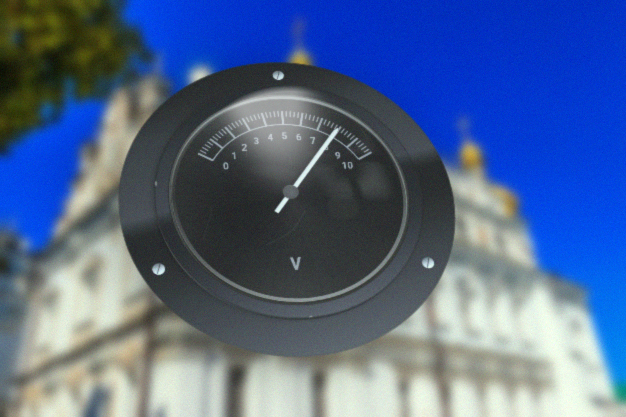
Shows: 8,V
